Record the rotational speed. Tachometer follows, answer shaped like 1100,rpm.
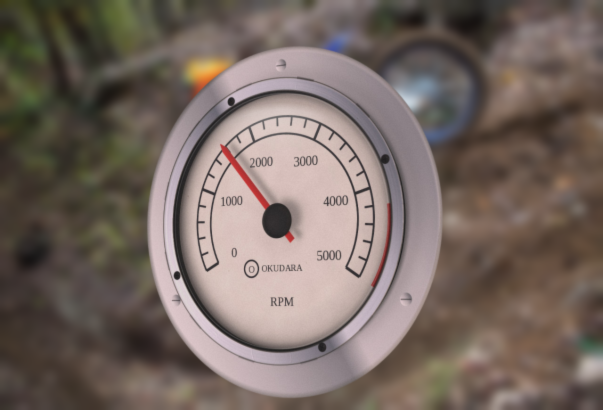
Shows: 1600,rpm
